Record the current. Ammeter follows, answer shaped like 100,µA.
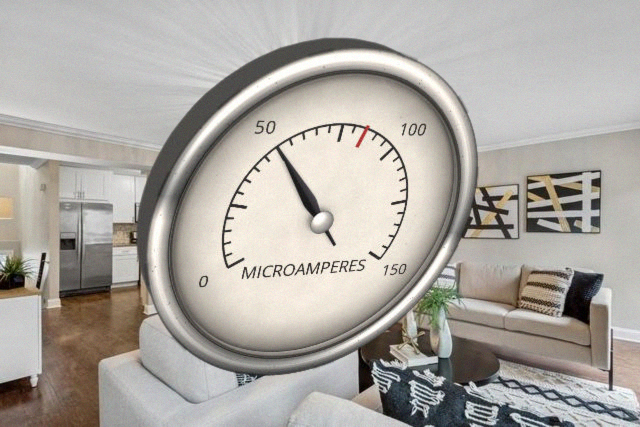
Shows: 50,µA
